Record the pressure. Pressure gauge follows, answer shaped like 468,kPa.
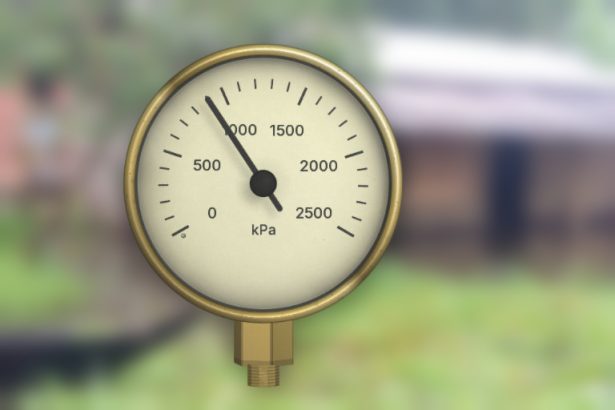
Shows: 900,kPa
